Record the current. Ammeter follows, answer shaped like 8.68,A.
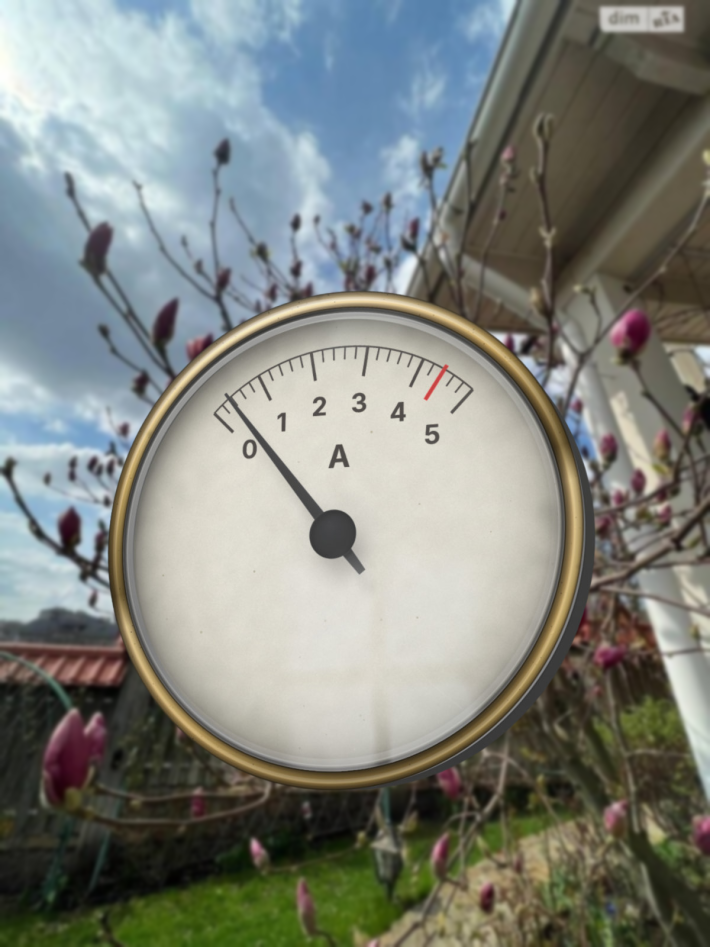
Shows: 0.4,A
